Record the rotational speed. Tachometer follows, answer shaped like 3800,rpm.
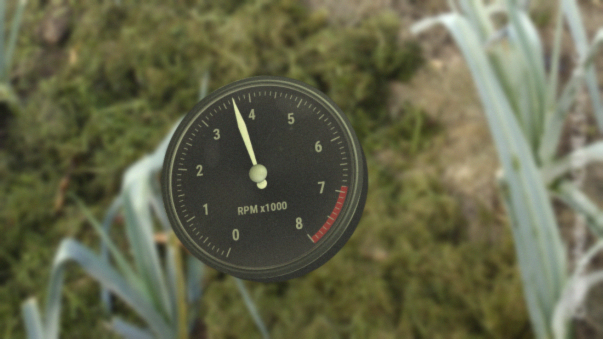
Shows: 3700,rpm
